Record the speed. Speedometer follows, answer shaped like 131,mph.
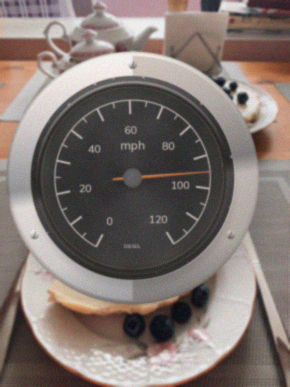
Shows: 95,mph
